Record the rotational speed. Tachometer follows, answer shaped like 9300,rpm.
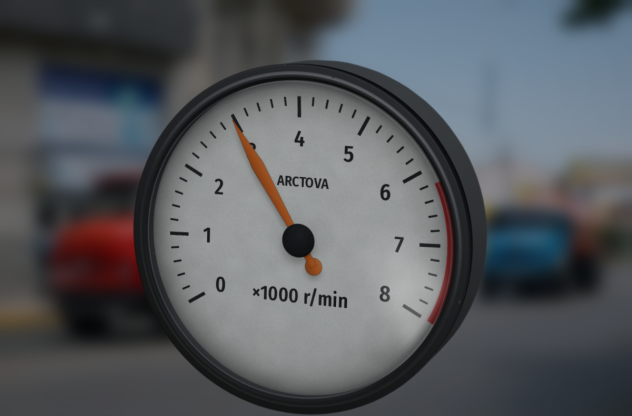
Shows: 3000,rpm
